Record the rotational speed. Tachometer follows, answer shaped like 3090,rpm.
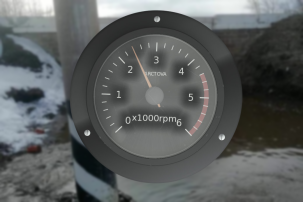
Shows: 2400,rpm
